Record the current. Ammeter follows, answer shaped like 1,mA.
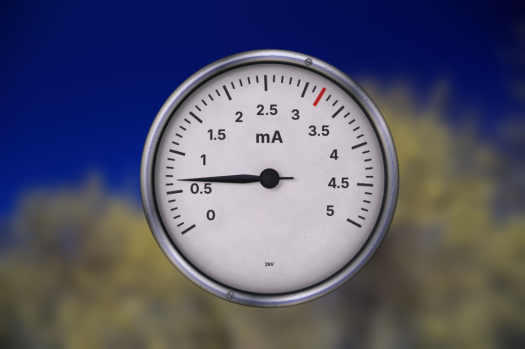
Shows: 0.65,mA
